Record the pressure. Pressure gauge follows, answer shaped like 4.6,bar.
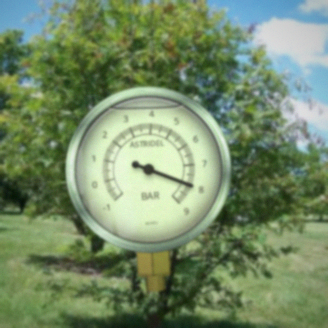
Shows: 8,bar
